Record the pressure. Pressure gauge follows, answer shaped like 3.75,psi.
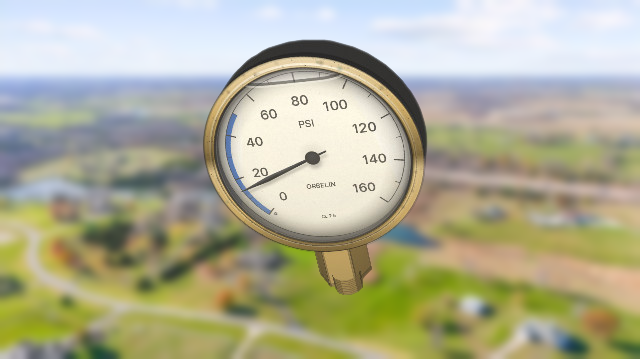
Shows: 15,psi
